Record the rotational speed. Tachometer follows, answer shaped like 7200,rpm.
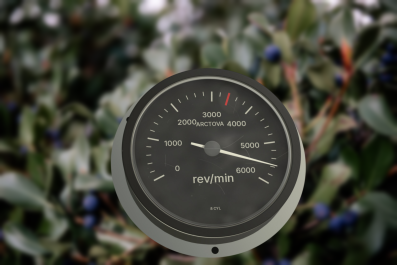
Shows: 5600,rpm
